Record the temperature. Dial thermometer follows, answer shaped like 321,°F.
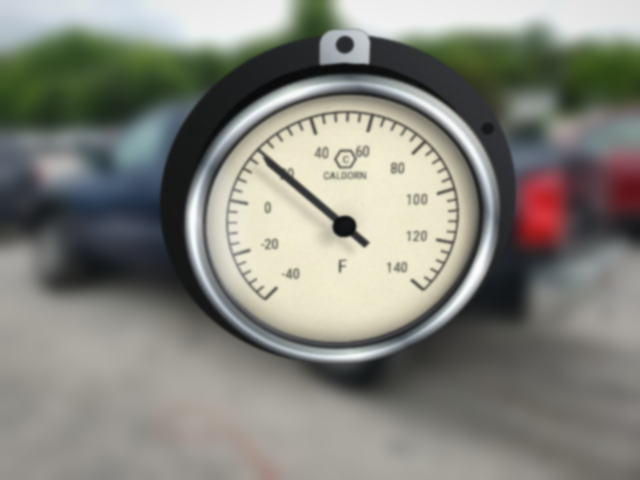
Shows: 20,°F
